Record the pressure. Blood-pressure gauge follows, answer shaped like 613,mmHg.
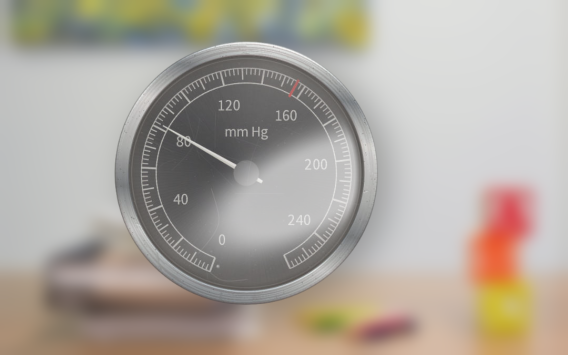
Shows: 82,mmHg
